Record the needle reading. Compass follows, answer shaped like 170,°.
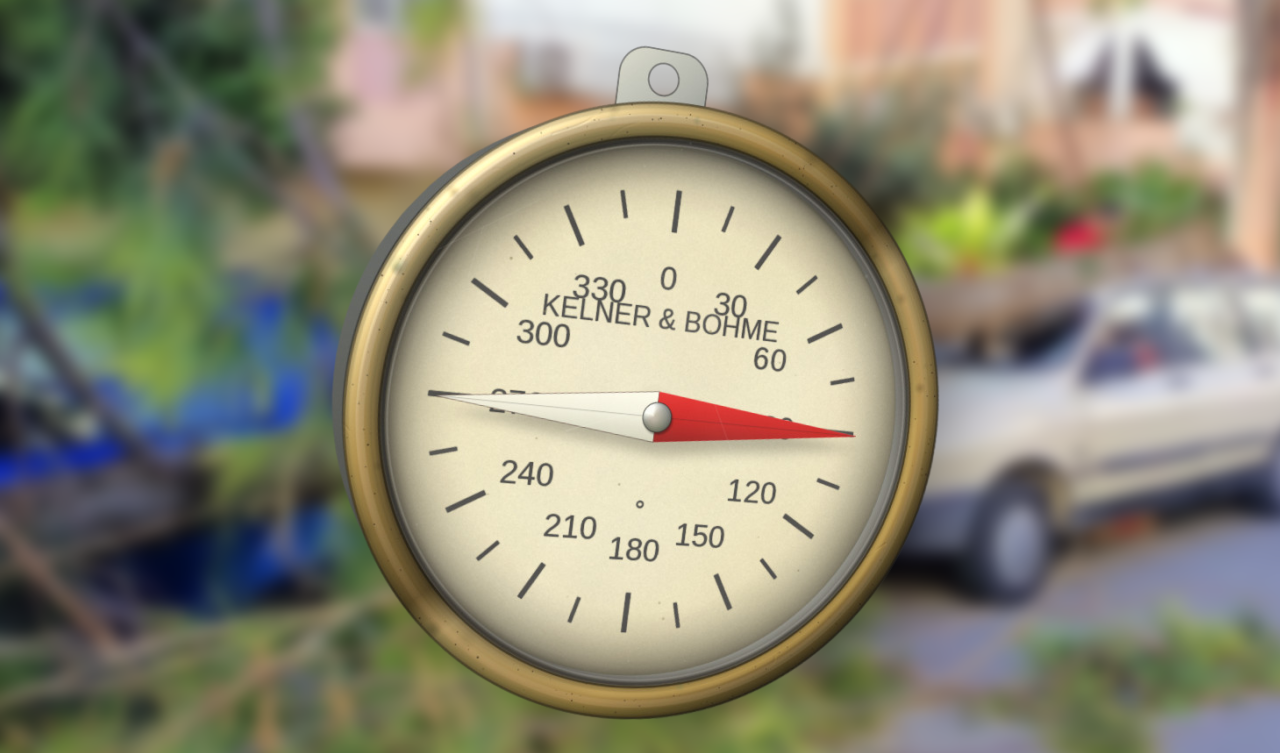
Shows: 90,°
